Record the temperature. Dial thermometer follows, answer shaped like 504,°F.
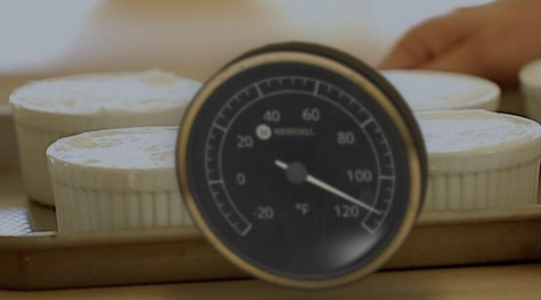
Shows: 112,°F
